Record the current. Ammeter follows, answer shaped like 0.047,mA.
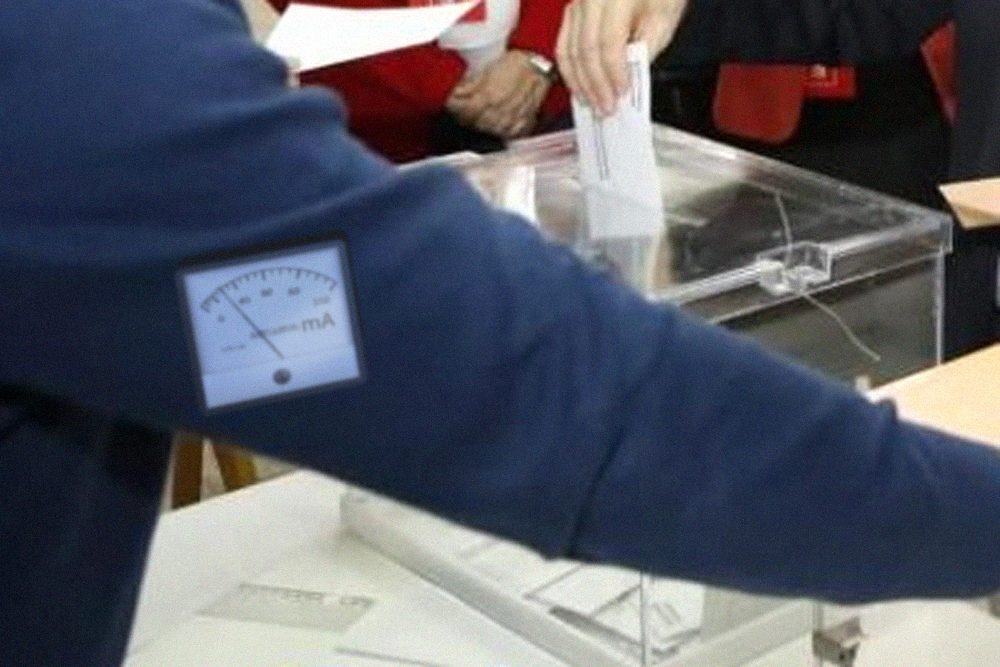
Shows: 30,mA
